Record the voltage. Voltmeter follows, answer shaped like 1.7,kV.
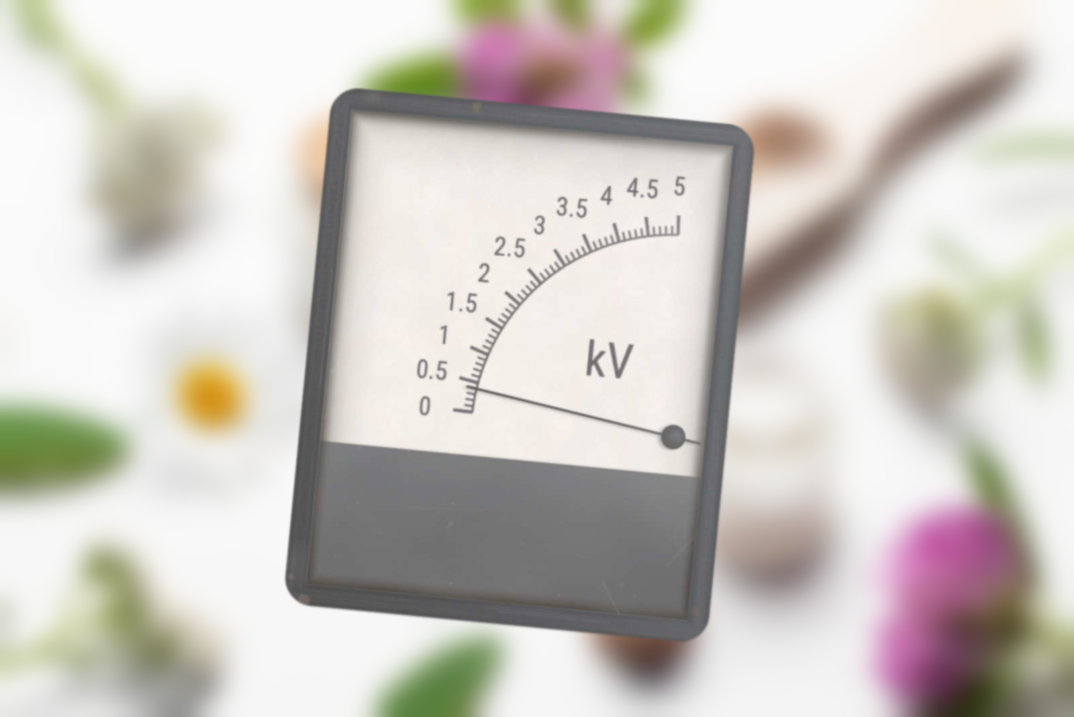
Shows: 0.4,kV
